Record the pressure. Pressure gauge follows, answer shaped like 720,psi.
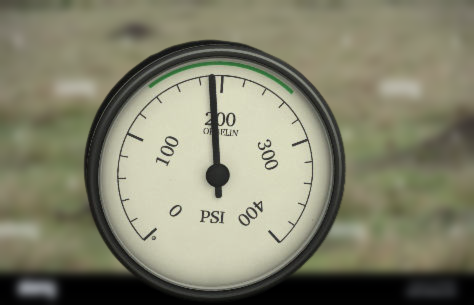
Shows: 190,psi
